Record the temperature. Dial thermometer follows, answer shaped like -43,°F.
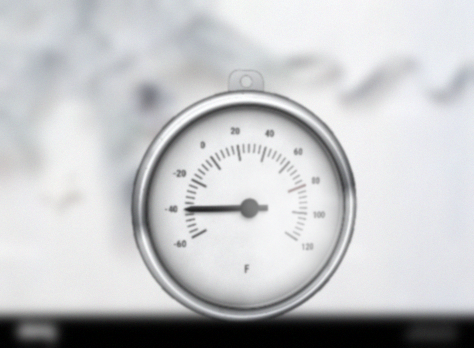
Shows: -40,°F
